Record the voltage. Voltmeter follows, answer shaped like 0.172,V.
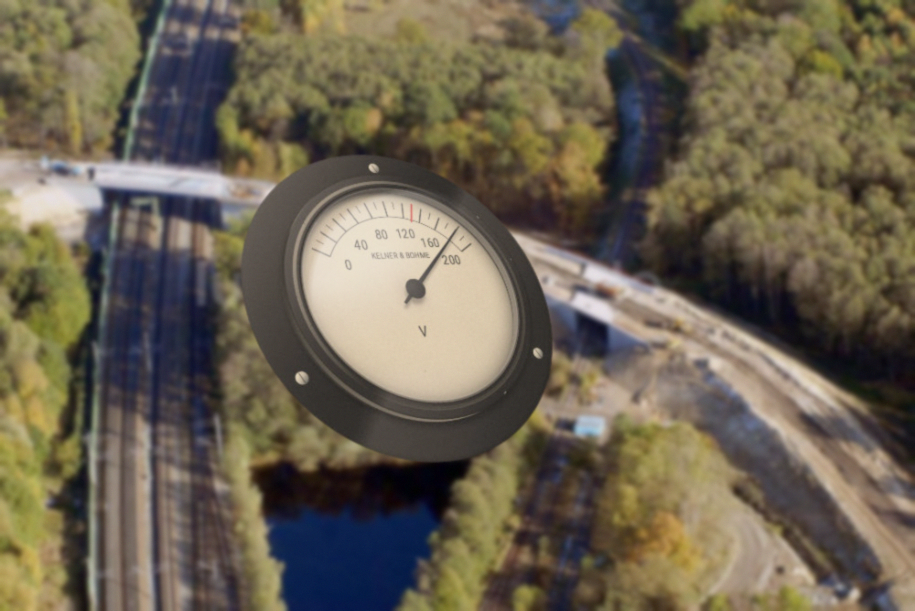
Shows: 180,V
